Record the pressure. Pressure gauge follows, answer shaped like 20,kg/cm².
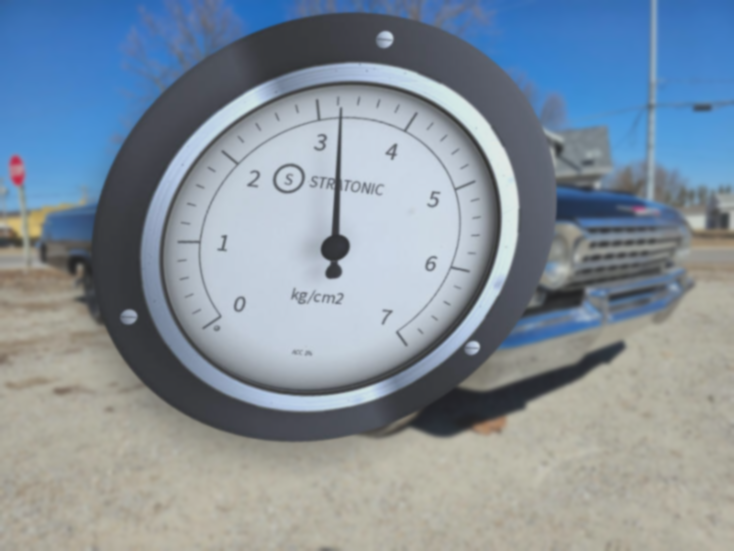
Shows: 3.2,kg/cm²
